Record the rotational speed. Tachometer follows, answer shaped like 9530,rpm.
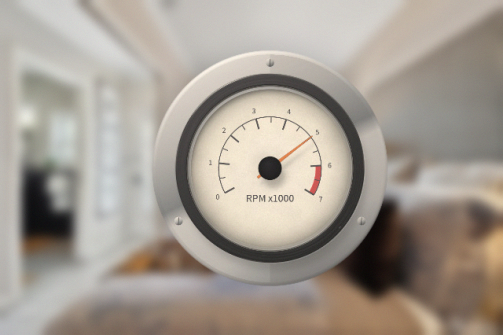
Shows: 5000,rpm
